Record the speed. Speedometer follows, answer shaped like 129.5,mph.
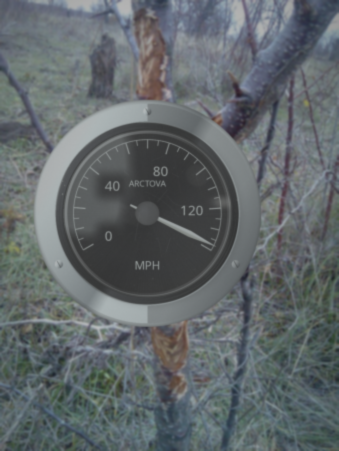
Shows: 137.5,mph
